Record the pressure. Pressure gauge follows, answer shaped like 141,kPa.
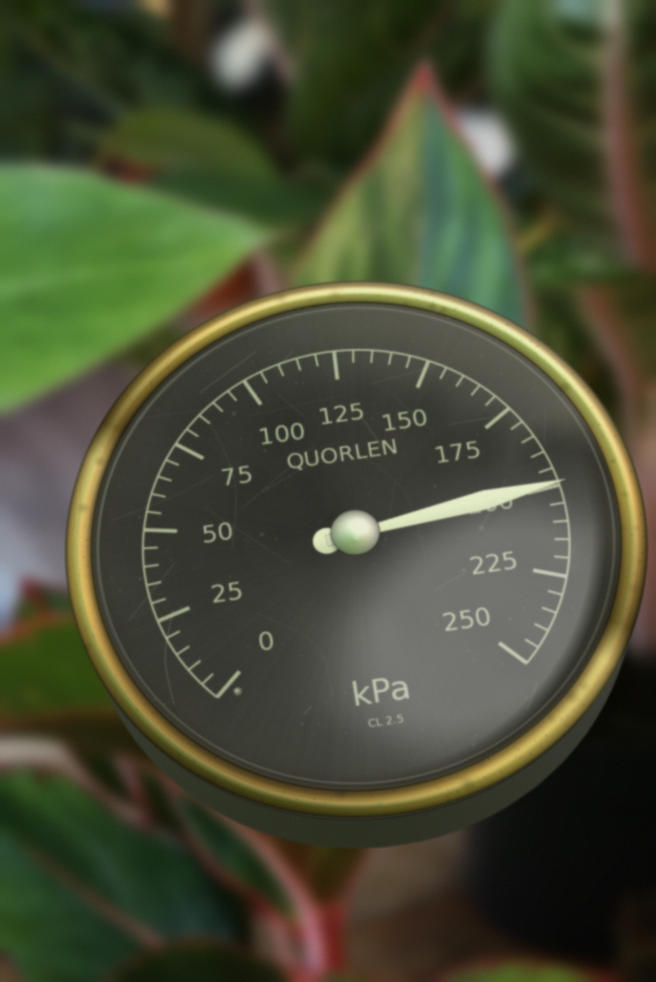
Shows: 200,kPa
